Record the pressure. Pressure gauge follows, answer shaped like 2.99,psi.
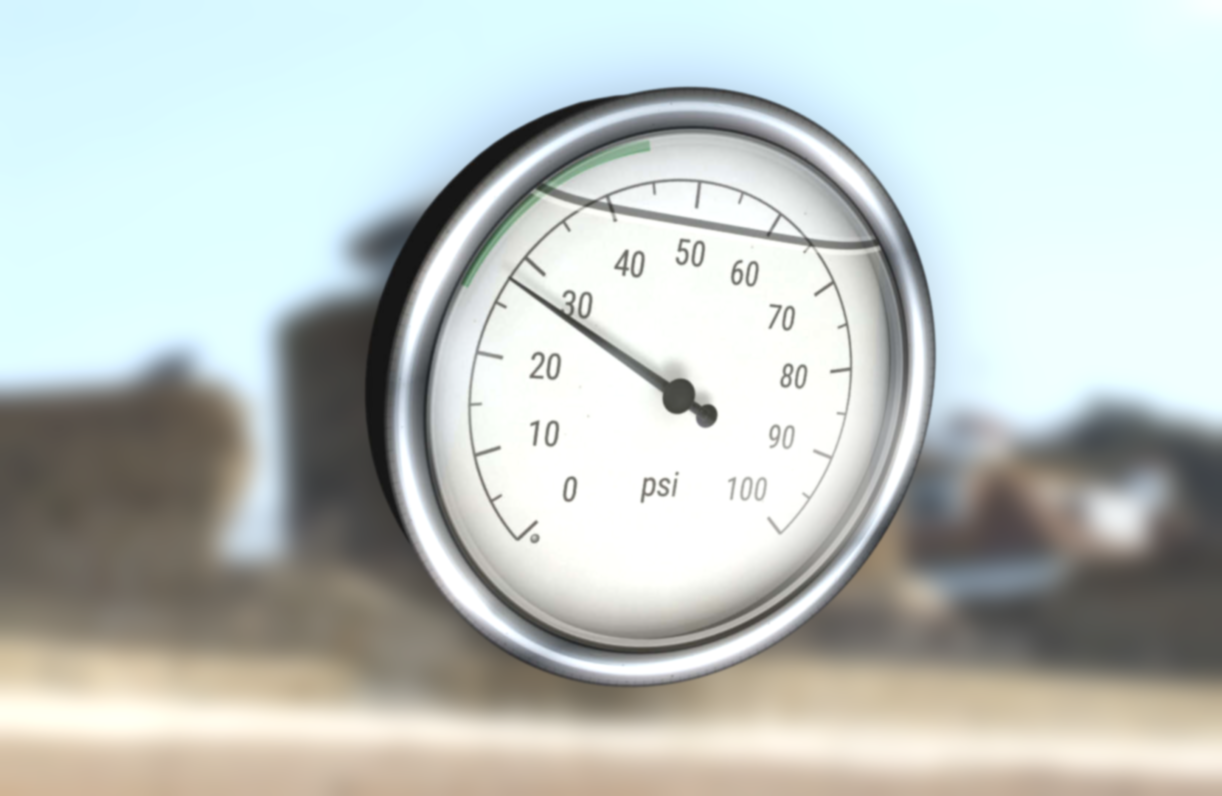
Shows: 27.5,psi
